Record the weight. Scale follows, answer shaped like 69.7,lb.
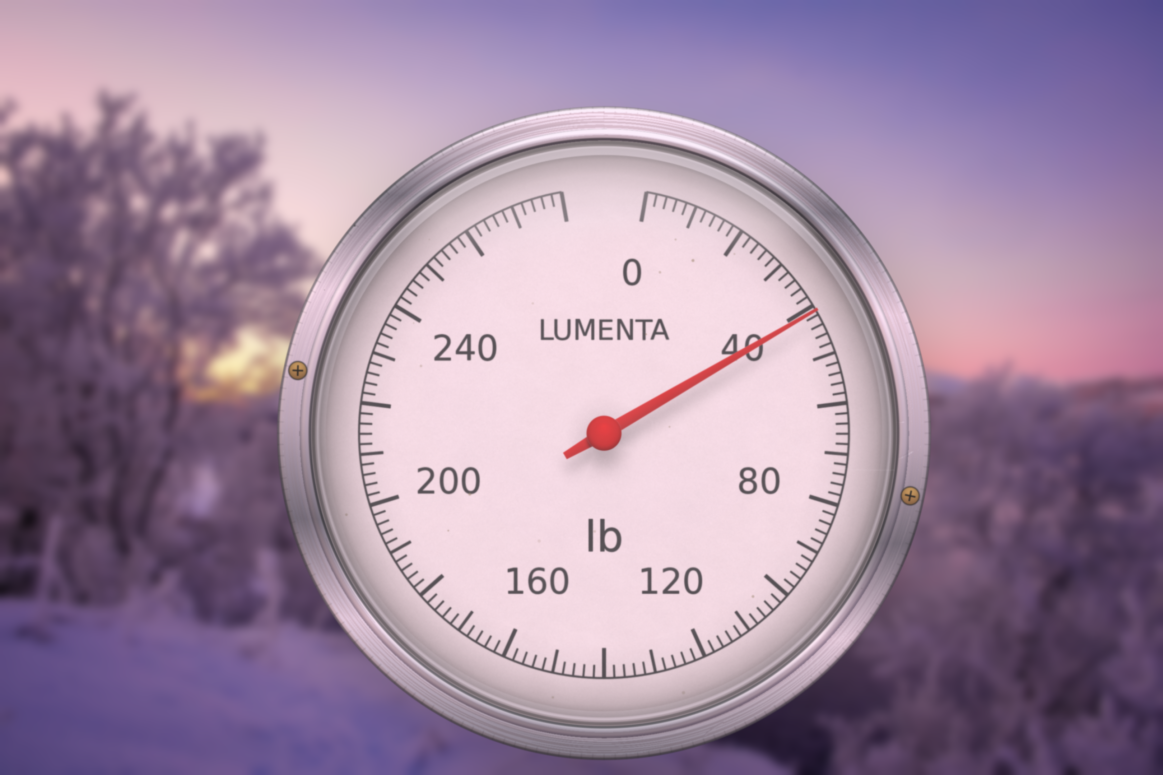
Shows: 41,lb
